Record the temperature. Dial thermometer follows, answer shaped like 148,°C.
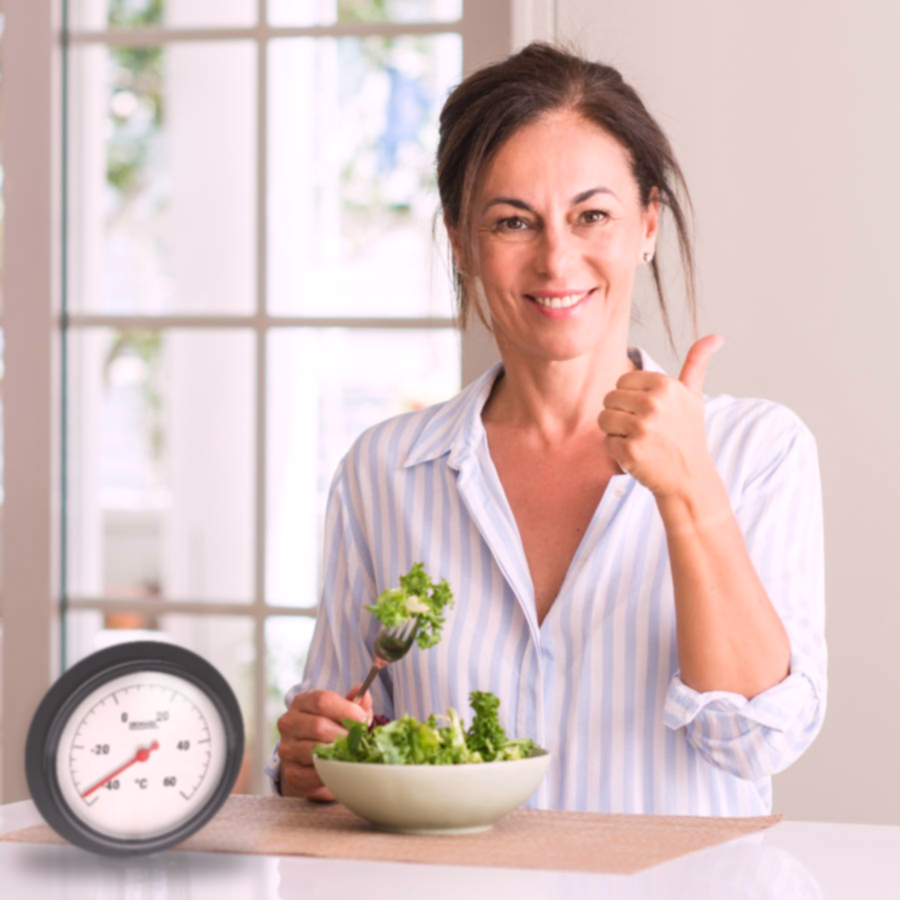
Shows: -36,°C
